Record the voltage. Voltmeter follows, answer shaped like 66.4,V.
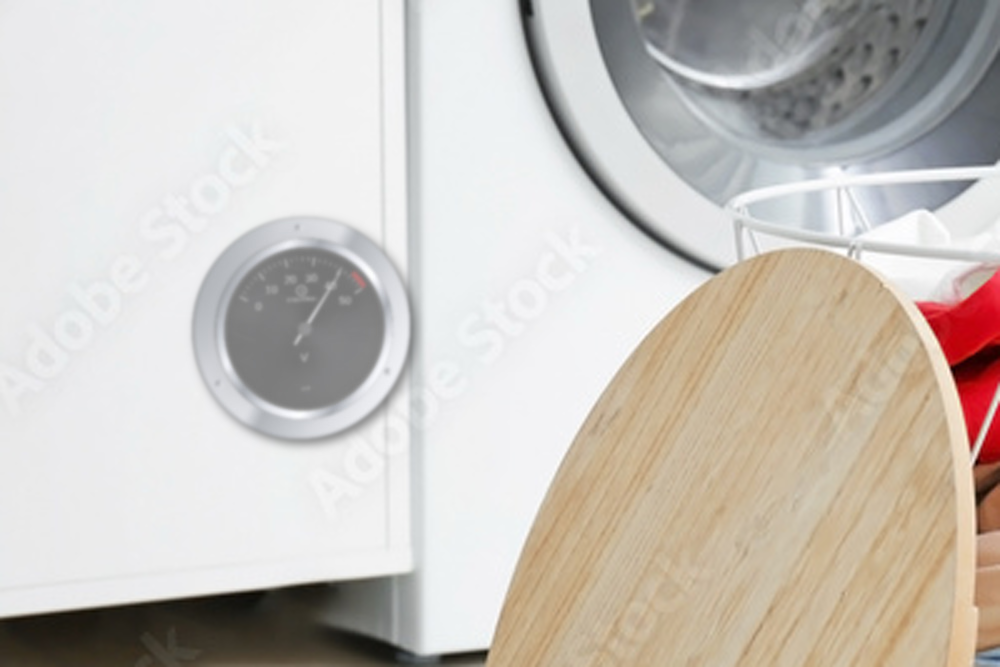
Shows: 40,V
